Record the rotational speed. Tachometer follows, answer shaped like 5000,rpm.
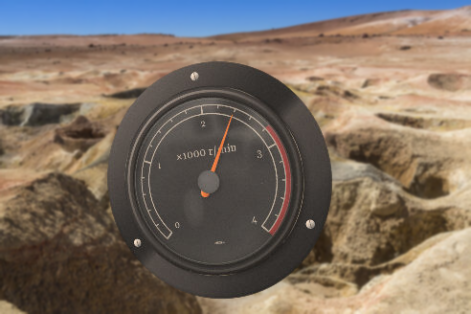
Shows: 2400,rpm
